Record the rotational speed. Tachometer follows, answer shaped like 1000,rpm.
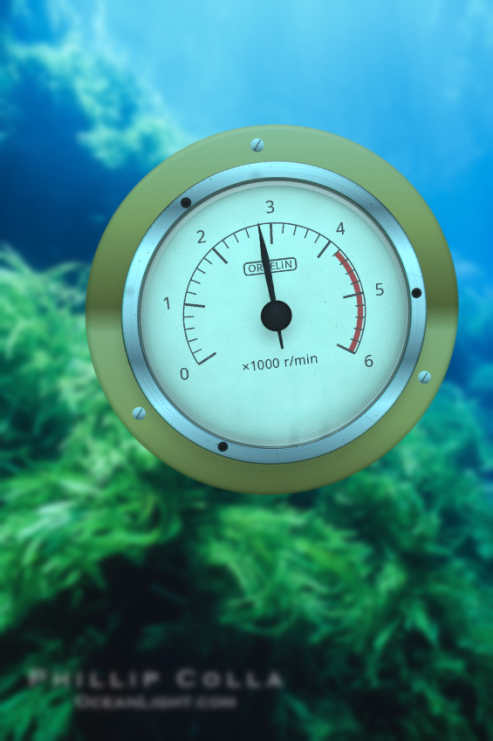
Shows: 2800,rpm
